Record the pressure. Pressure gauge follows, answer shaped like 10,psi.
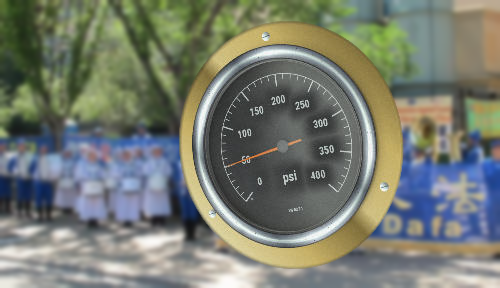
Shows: 50,psi
